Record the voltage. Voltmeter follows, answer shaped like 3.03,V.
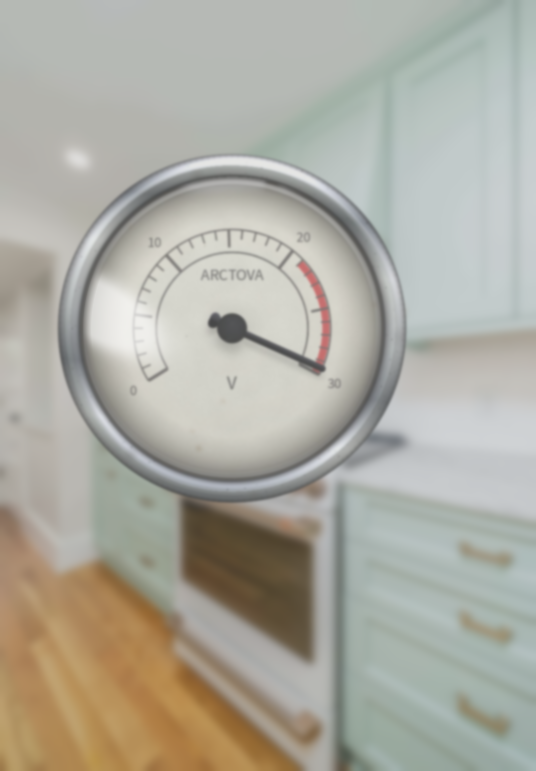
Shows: 29.5,V
